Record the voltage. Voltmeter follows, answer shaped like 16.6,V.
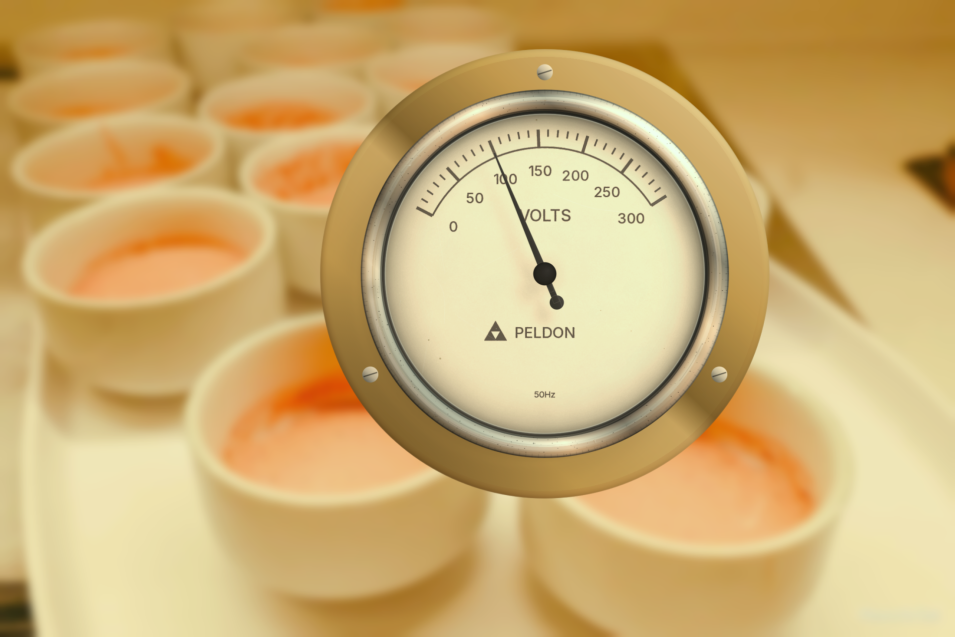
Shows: 100,V
